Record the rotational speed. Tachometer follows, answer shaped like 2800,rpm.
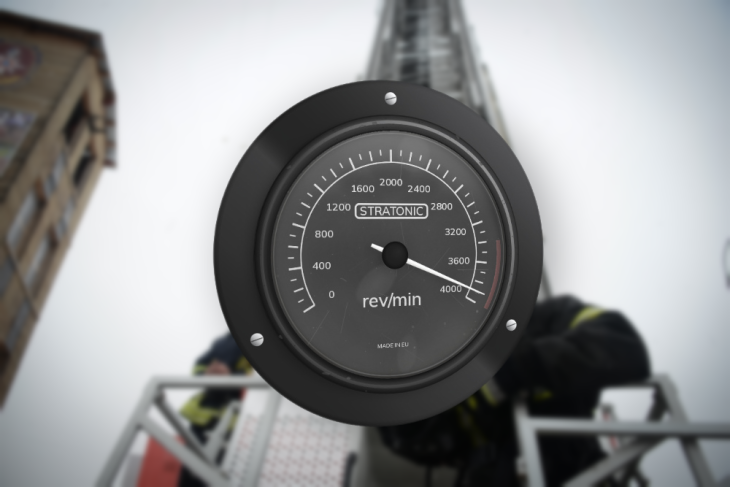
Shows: 3900,rpm
